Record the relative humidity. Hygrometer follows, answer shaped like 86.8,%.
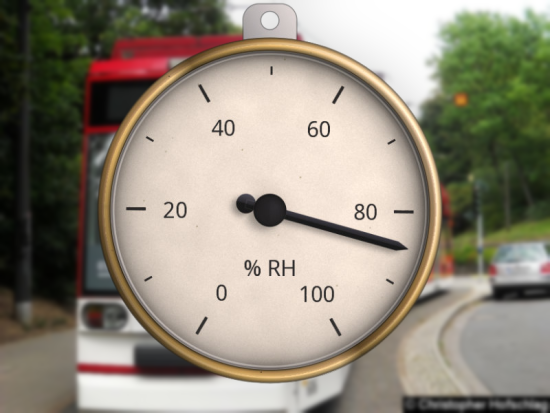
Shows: 85,%
